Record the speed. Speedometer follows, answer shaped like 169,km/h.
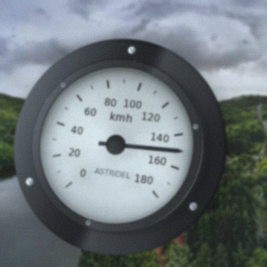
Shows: 150,km/h
